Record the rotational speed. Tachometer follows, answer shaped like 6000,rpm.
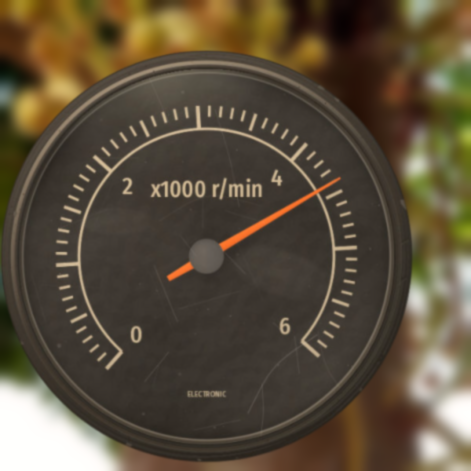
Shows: 4400,rpm
